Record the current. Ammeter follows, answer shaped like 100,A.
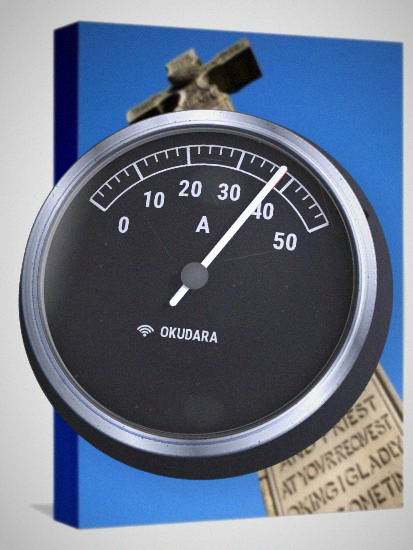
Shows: 38,A
